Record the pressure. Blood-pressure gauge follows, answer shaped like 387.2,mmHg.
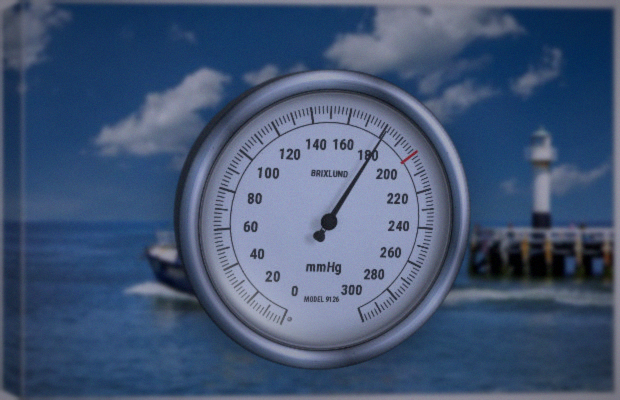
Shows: 180,mmHg
